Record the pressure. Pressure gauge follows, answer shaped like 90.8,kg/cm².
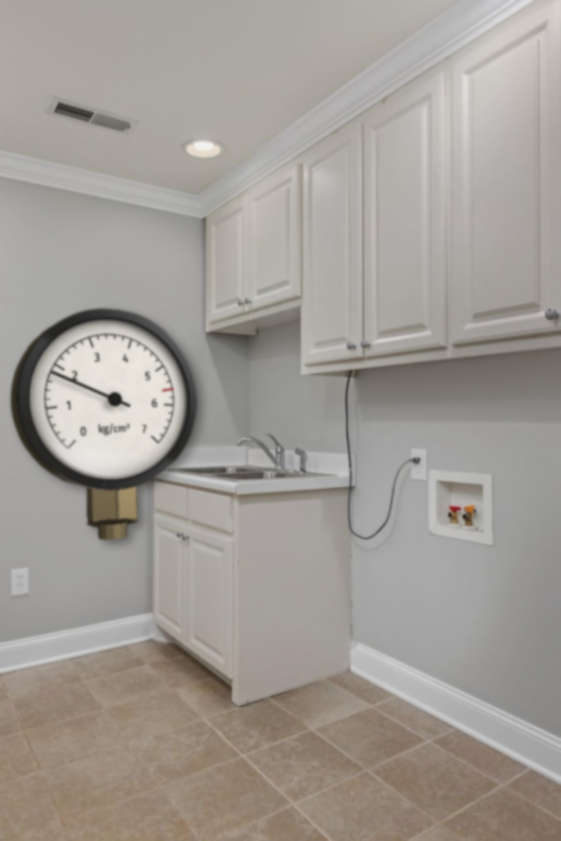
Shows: 1.8,kg/cm²
